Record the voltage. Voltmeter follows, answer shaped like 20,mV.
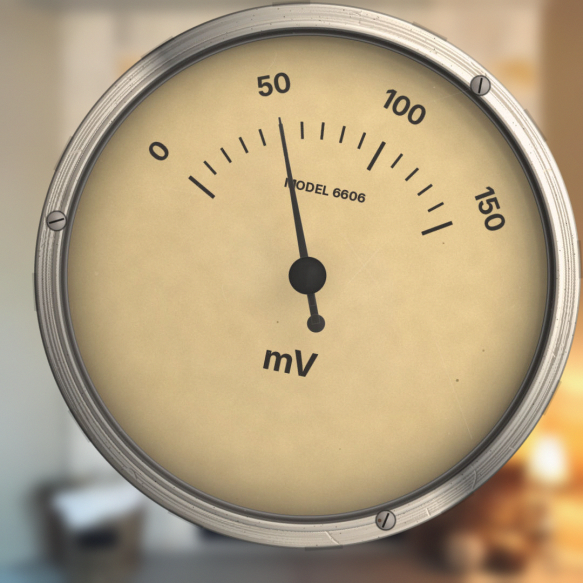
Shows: 50,mV
